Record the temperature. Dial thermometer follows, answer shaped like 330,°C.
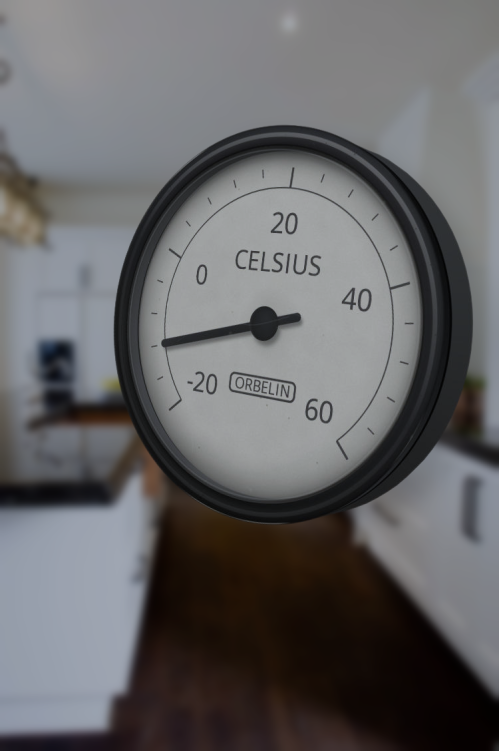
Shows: -12,°C
